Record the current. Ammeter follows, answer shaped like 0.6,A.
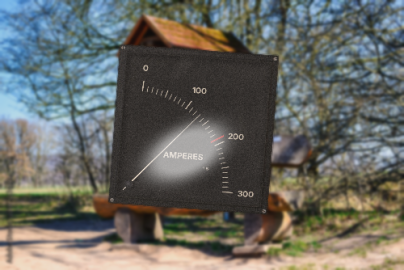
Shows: 130,A
